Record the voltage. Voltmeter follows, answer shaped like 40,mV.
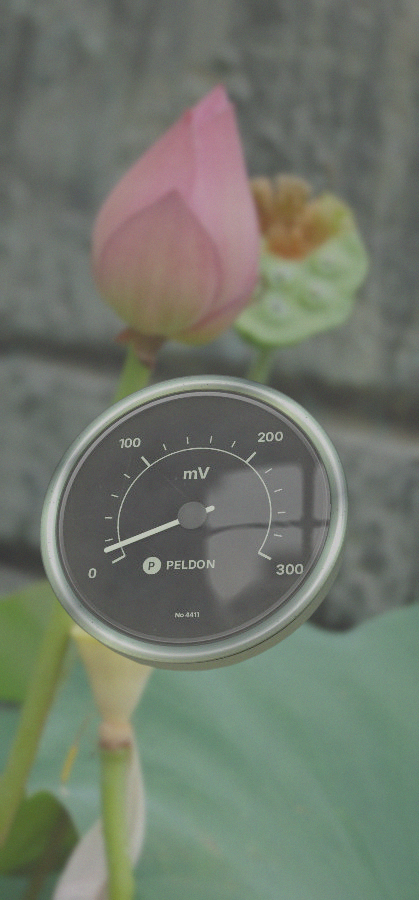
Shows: 10,mV
